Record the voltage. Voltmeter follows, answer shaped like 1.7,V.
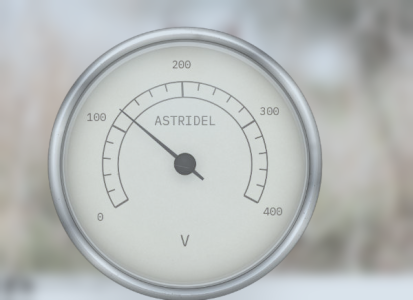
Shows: 120,V
